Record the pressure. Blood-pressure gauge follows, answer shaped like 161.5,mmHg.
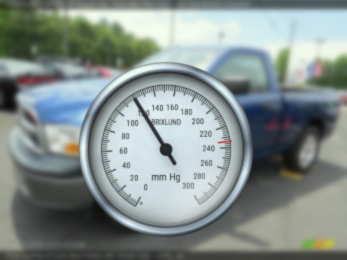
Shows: 120,mmHg
